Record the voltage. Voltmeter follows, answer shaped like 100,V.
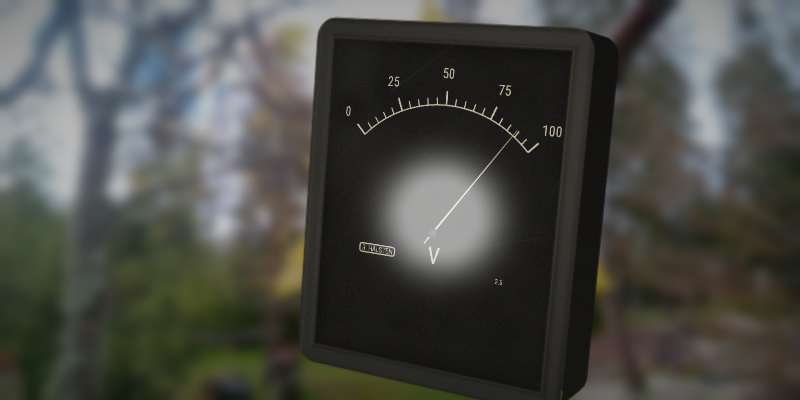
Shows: 90,V
